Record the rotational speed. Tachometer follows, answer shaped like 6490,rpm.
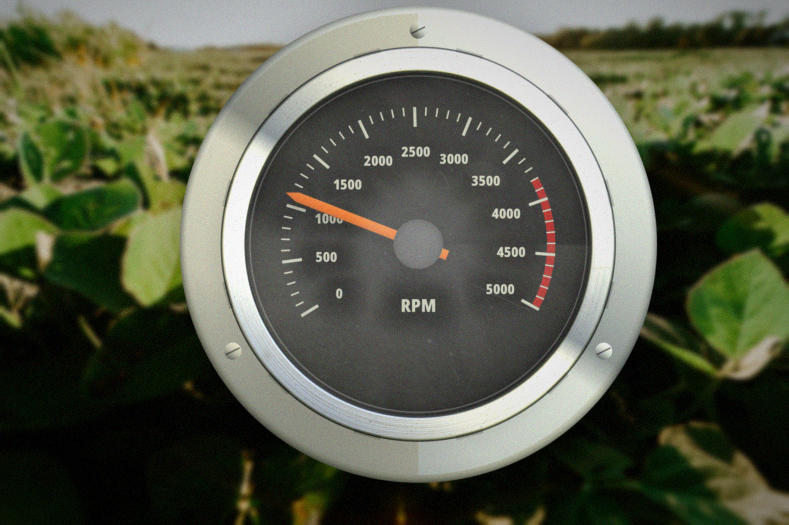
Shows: 1100,rpm
